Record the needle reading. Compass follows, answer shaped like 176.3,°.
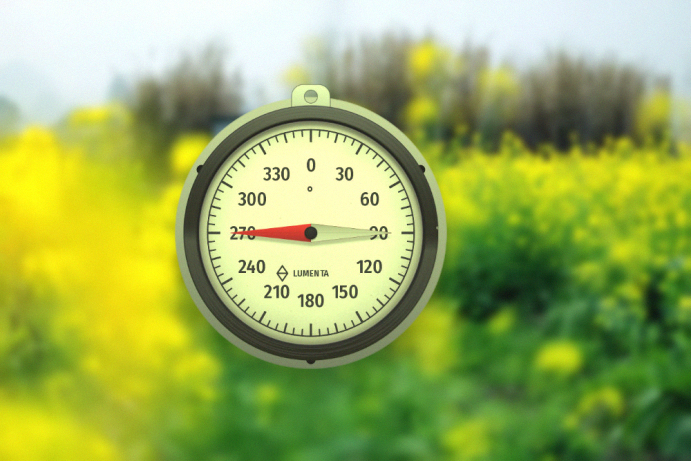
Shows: 270,°
